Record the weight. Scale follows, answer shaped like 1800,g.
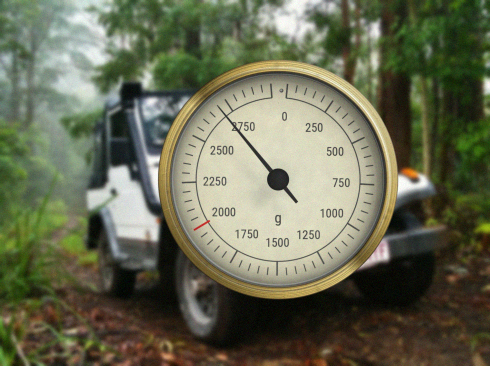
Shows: 2700,g
